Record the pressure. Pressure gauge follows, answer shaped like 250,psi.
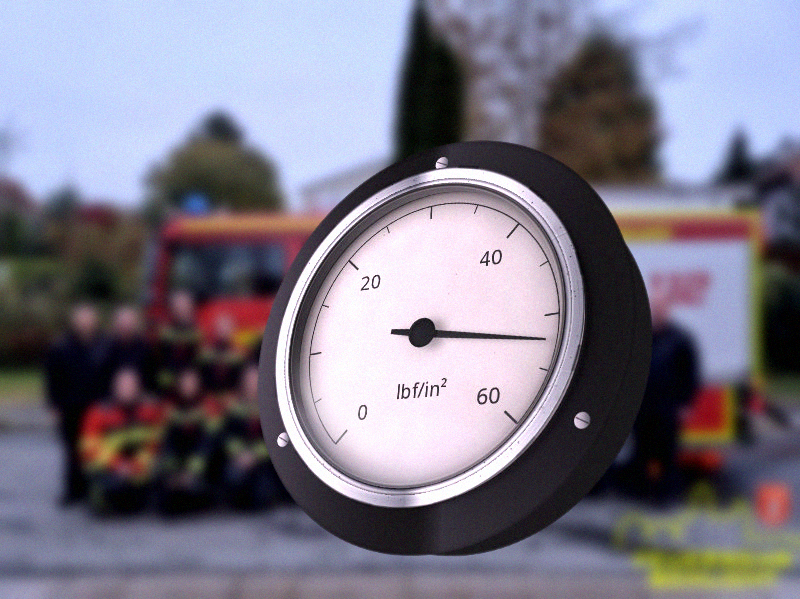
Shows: 52.5,psi
